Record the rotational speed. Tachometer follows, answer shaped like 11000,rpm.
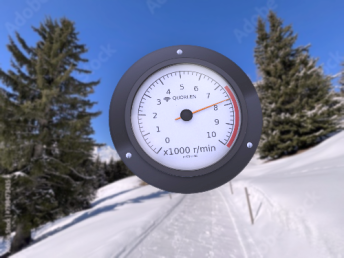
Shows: 7800,rpm
